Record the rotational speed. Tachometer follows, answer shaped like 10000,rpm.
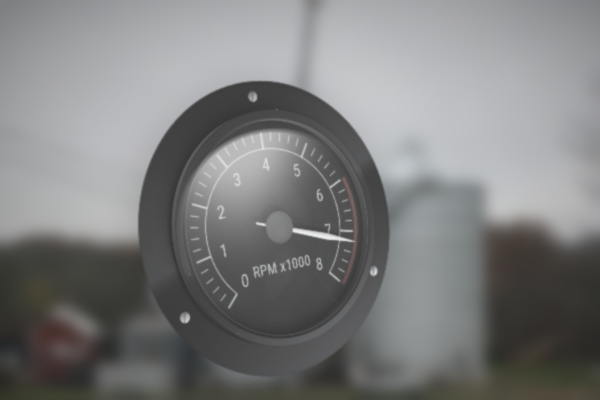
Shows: 7200,rpm
